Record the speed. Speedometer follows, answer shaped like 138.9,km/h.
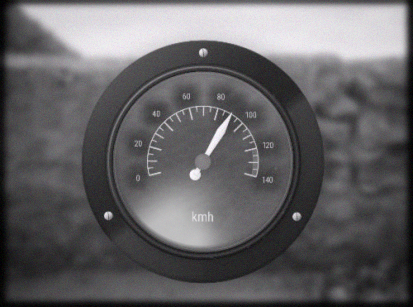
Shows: 90,km/h
